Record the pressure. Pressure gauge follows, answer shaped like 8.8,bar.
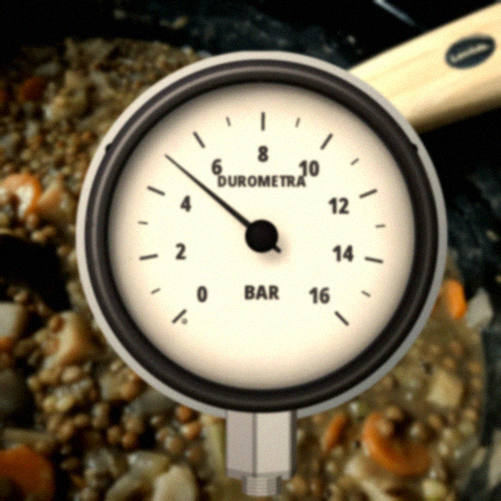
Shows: 5,bar
